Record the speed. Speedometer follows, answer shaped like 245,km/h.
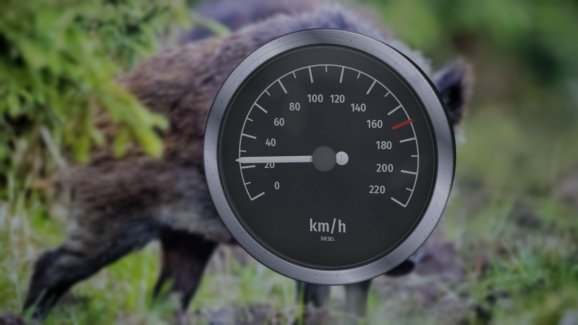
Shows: 25,km/h
